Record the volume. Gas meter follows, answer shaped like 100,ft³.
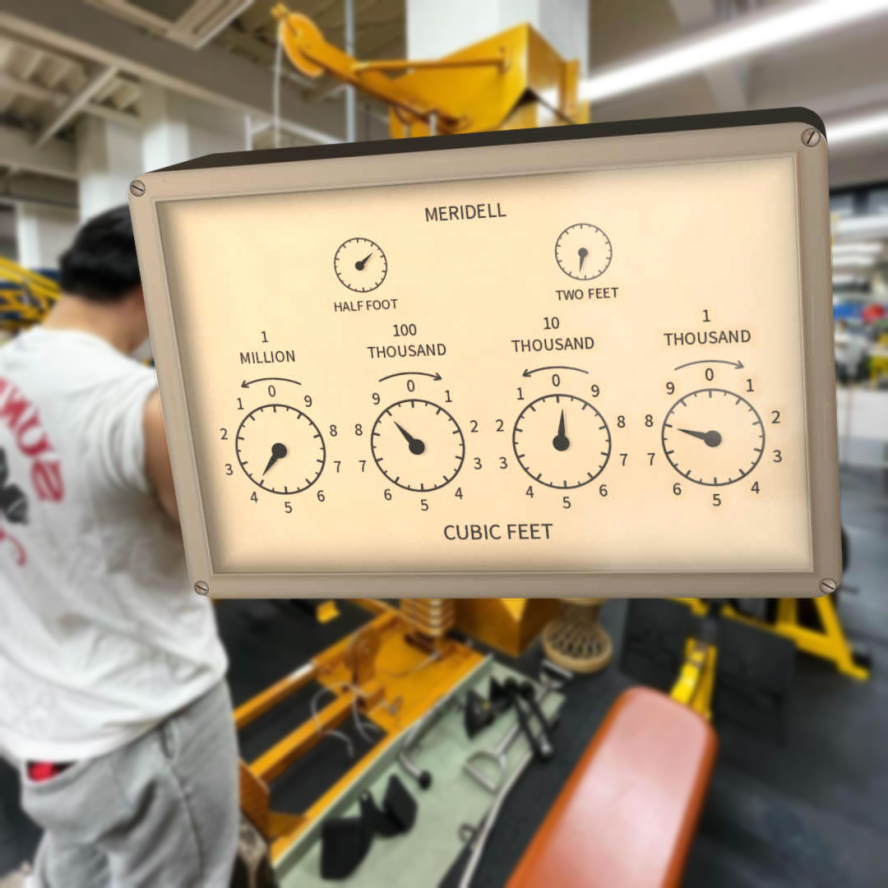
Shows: 389800,ft³
